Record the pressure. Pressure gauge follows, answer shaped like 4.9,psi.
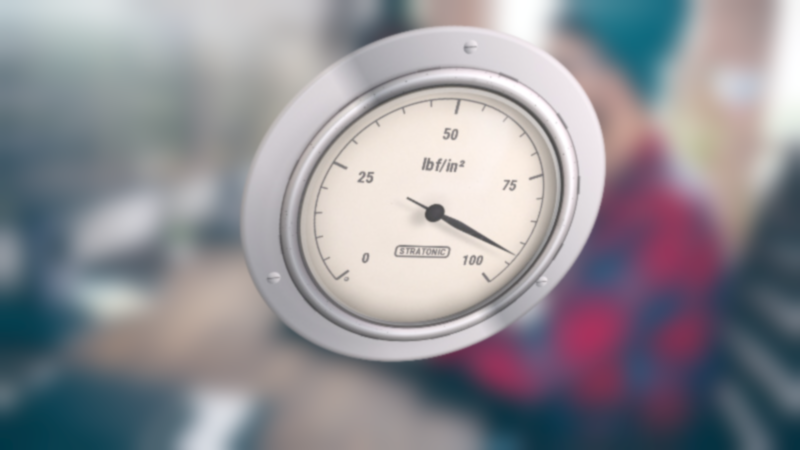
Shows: 92.5,psi
